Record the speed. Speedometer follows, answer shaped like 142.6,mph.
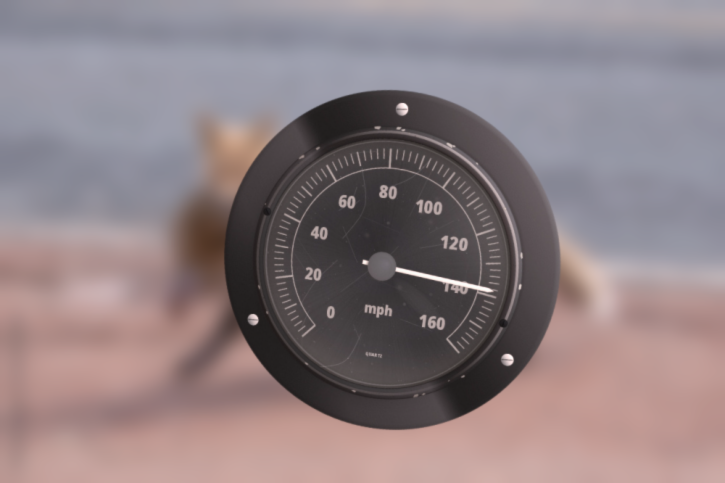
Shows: 138,mph
